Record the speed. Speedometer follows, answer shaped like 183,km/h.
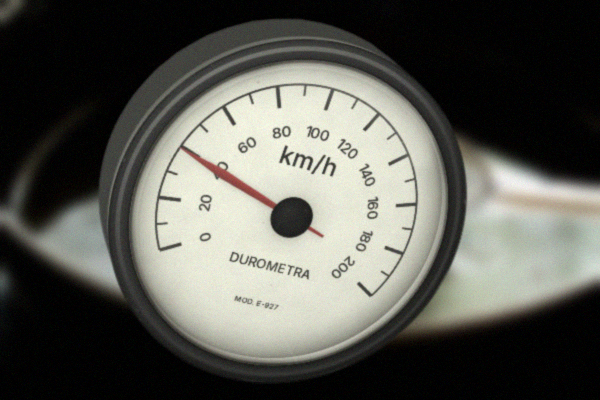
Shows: 40,km/h
